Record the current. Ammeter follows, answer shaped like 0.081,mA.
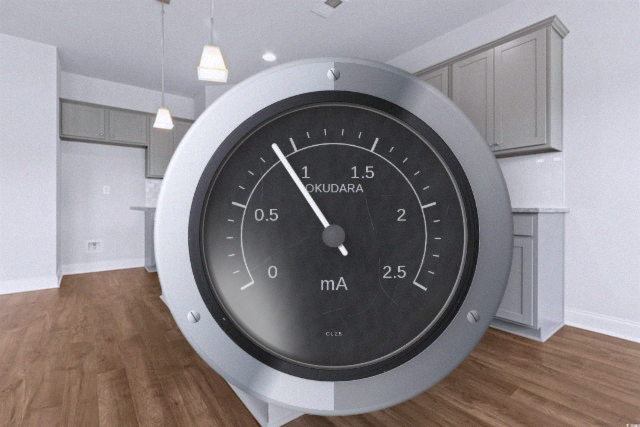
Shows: 0.9,mA
